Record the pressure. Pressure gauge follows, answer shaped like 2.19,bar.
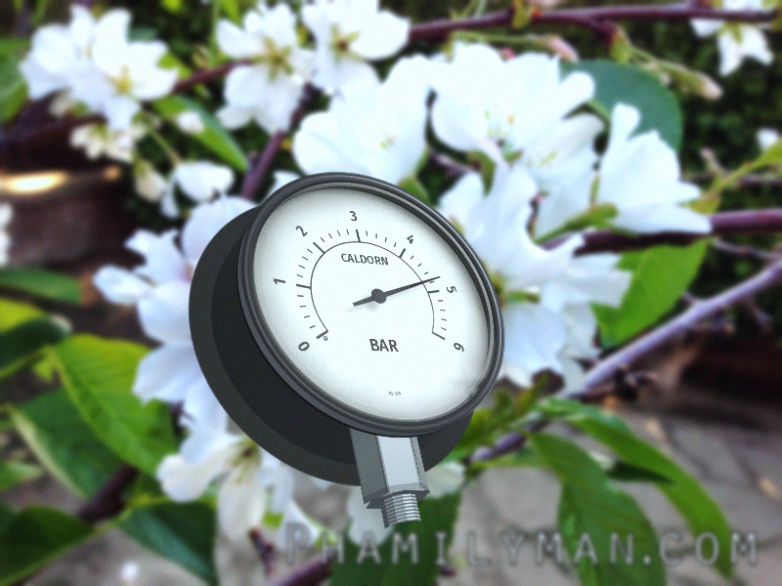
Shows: 4.8,bar
